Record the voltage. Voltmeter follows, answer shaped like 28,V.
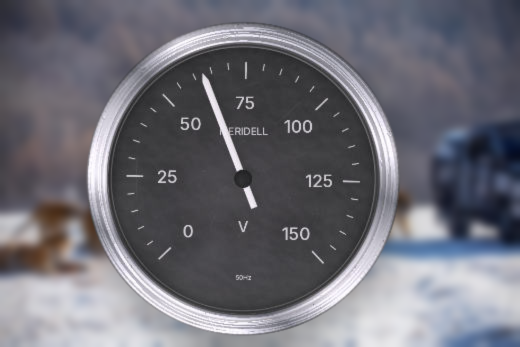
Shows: 62.5,V
